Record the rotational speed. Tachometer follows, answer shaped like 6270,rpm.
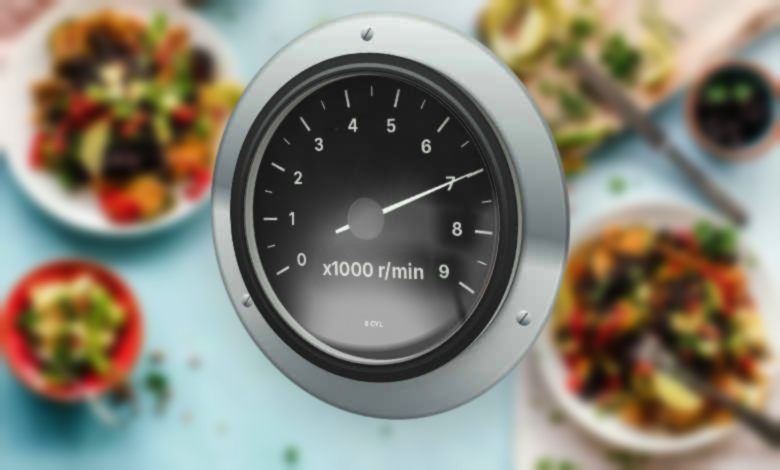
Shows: 7000,rpm
